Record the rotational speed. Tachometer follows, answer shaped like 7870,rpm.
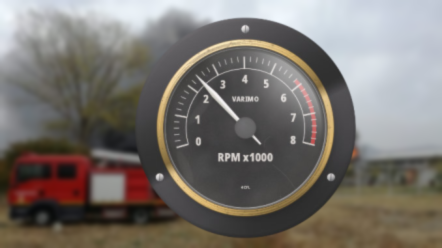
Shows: 2400,rpm
